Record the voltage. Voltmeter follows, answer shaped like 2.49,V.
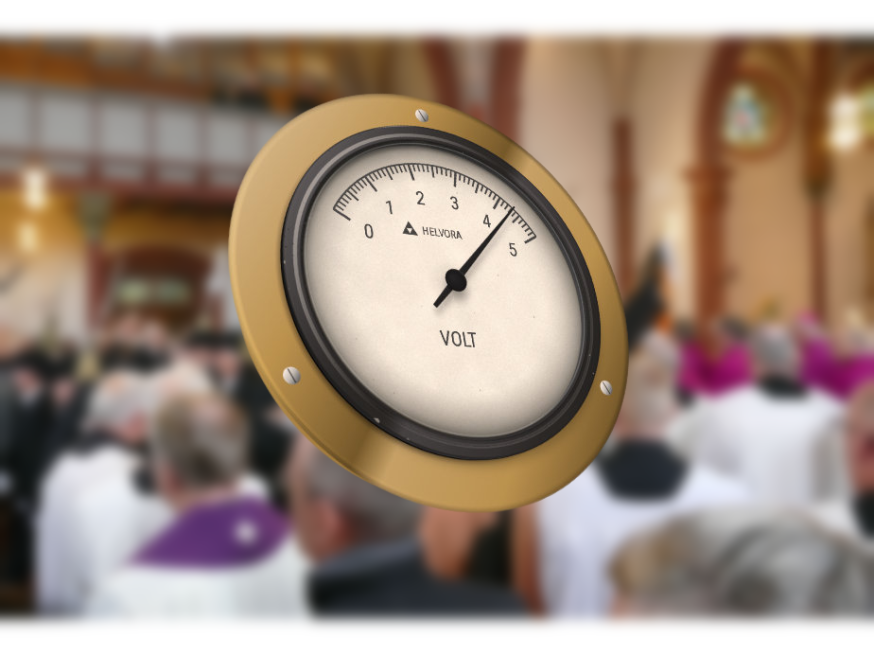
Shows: 4.3,V
